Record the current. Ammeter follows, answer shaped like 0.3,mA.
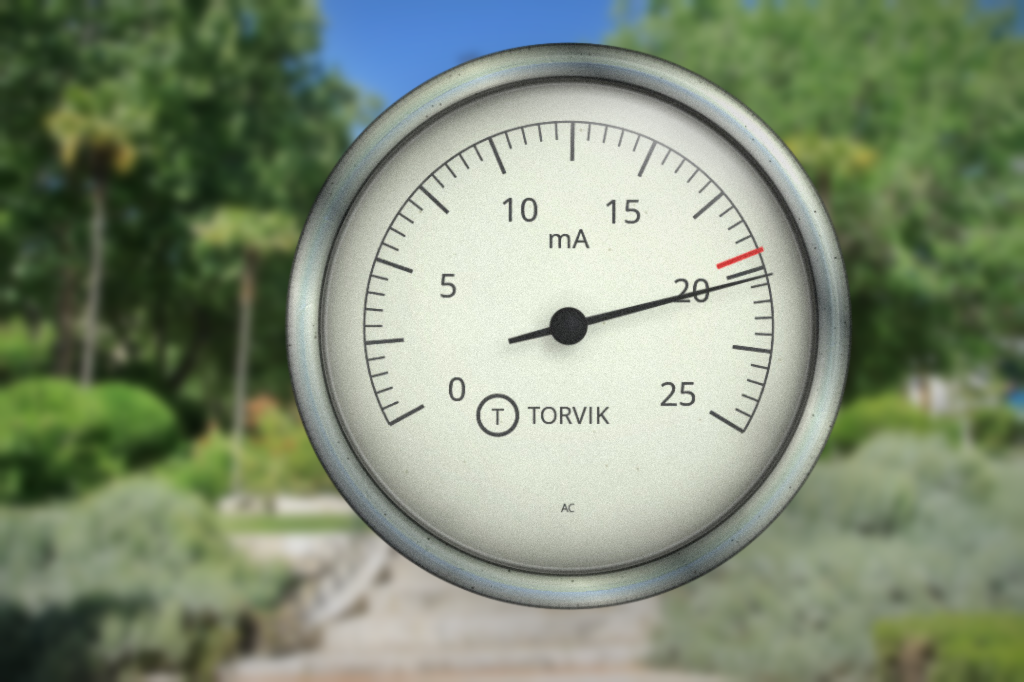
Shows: 20.25,mA
